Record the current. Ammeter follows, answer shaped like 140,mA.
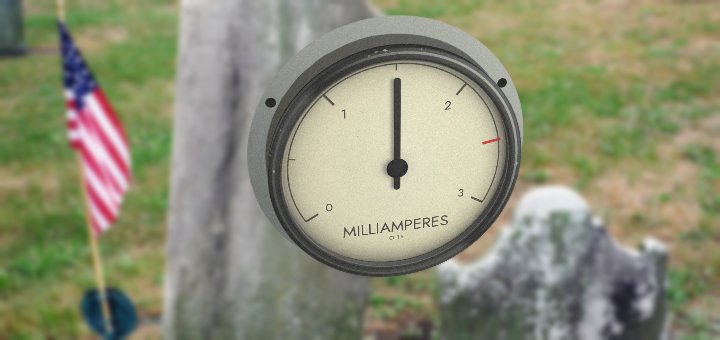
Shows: 1.5,mA
